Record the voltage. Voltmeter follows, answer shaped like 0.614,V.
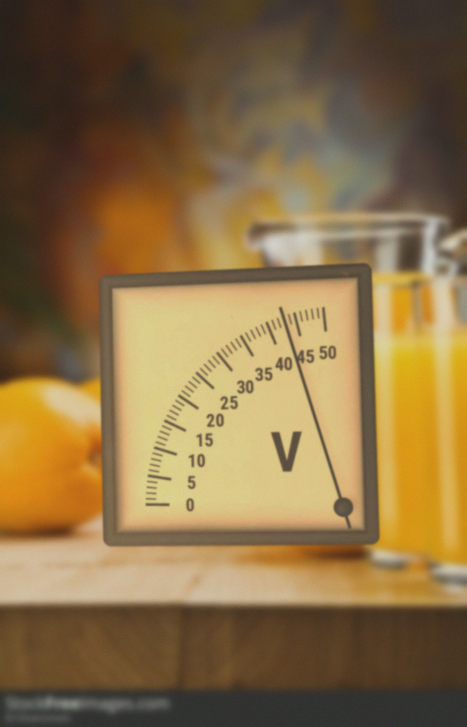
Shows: 43,V
